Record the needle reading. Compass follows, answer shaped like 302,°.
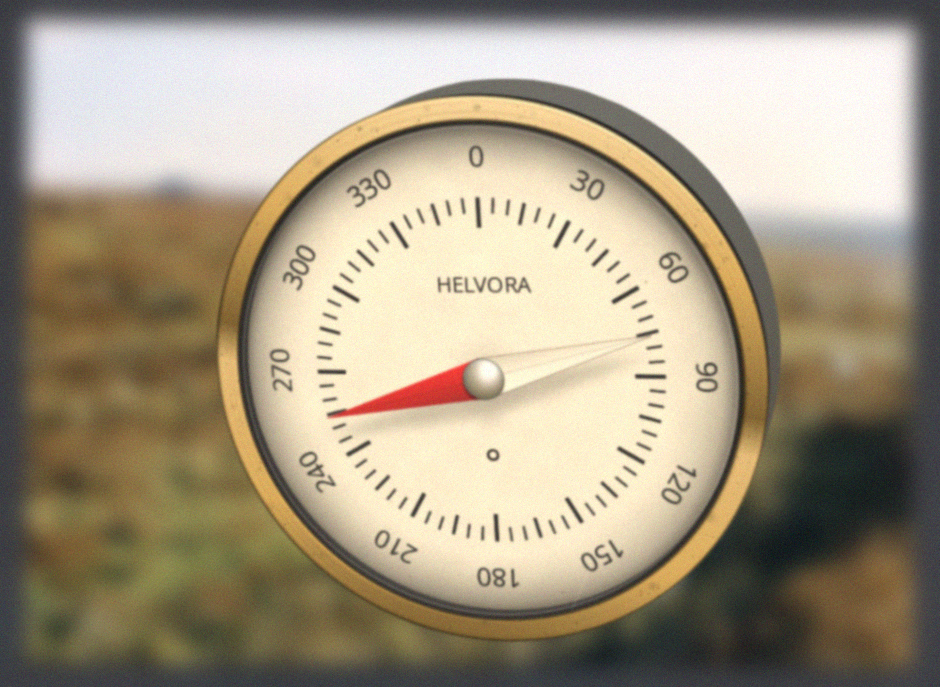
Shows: 255,°
